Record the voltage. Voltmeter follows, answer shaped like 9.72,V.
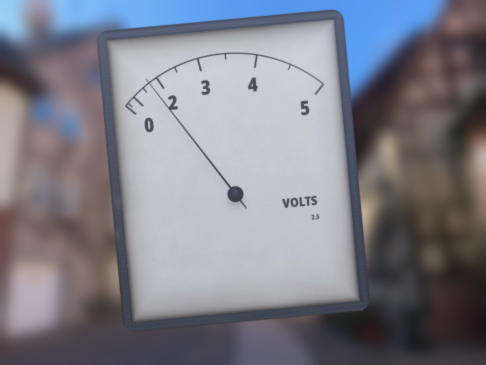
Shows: 1.75,V
